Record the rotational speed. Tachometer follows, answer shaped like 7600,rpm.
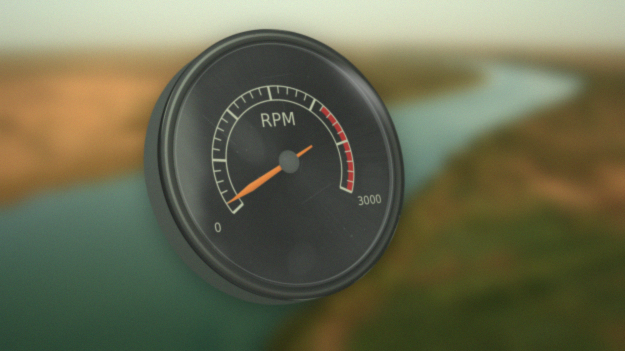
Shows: 100,rpm
